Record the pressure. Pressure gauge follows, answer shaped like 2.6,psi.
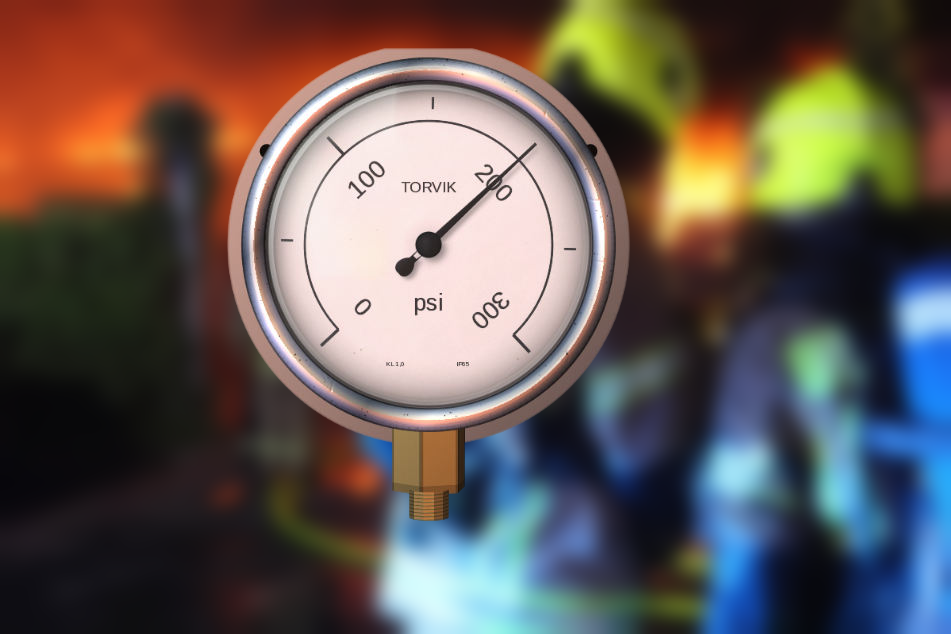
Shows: 200,psi
